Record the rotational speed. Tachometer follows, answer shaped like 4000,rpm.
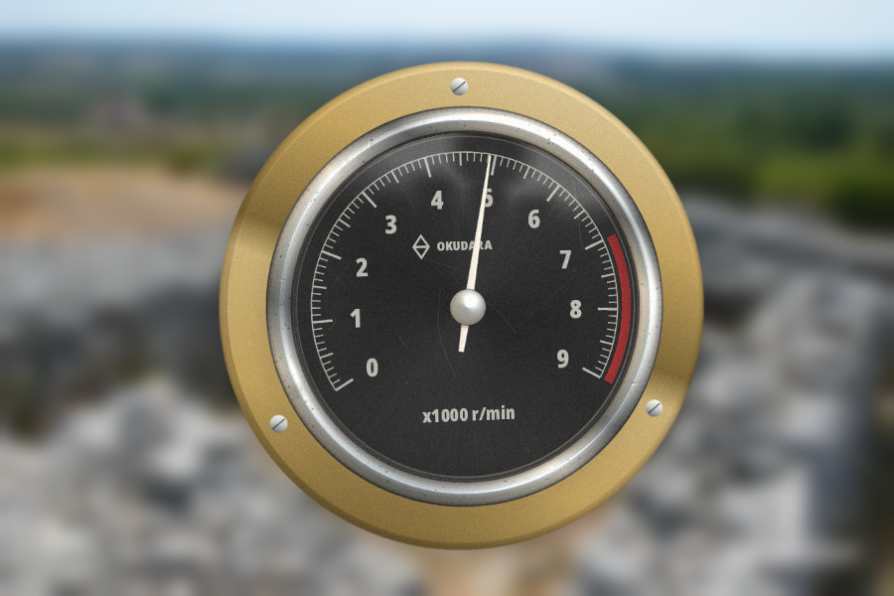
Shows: 4900,rpm
